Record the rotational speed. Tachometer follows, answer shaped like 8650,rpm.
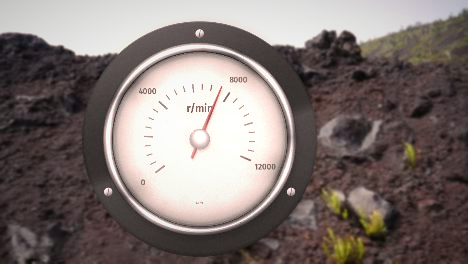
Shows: 7500,rpm
